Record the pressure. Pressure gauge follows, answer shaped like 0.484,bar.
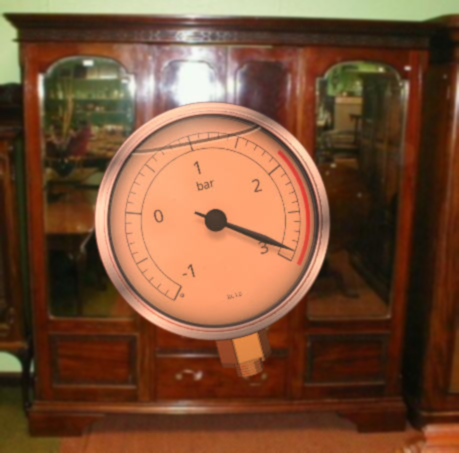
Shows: 2.9,bar
